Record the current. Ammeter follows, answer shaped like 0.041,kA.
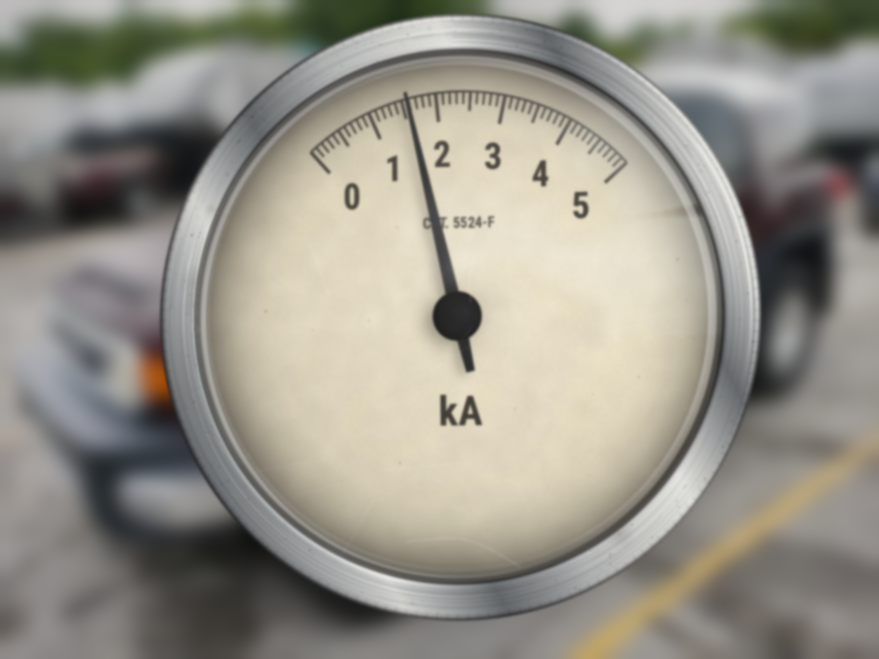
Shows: 1.6,kA
